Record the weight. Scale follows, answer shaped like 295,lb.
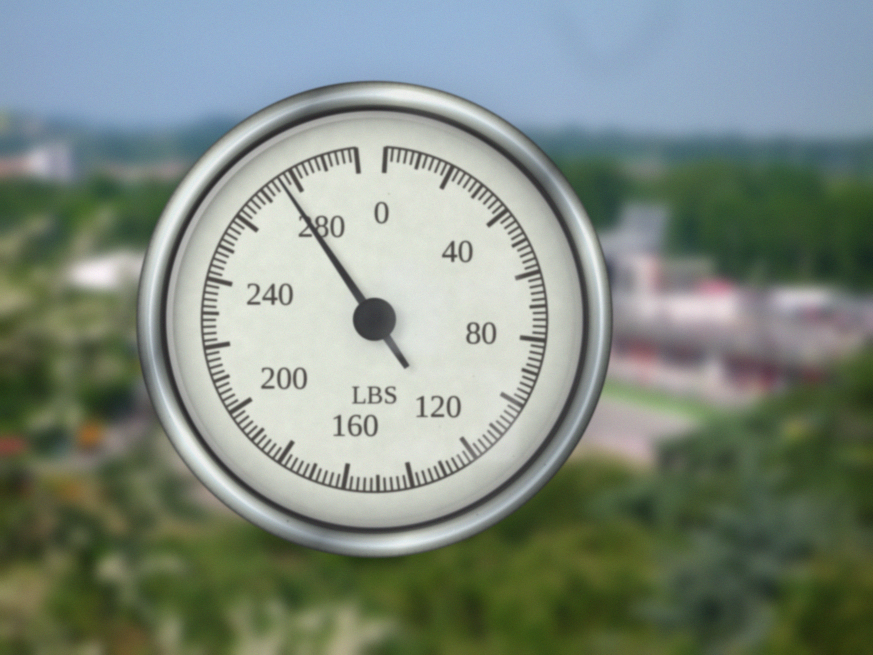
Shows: 276,lb
